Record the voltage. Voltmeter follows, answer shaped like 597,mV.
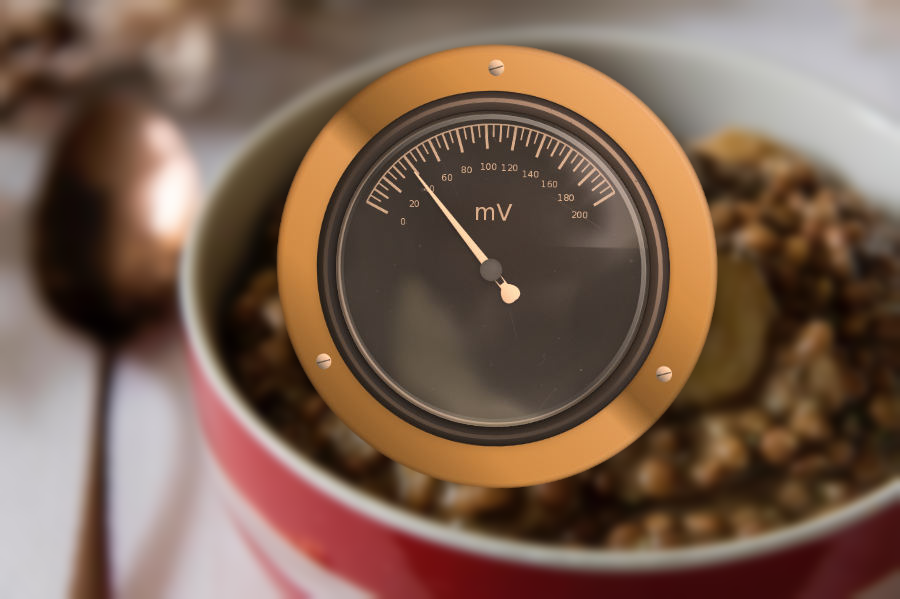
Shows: 40,mV
